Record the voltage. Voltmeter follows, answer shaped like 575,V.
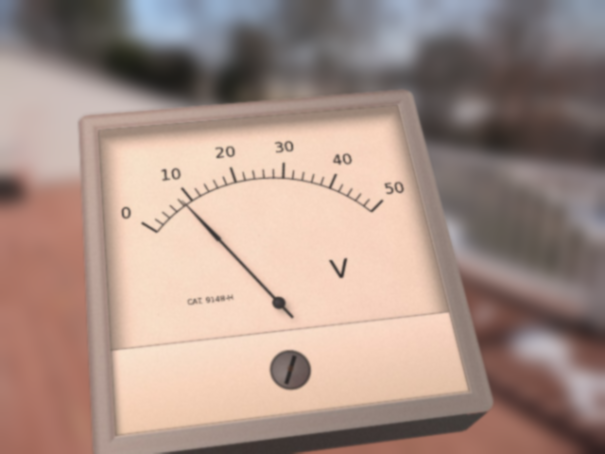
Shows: 8,V
